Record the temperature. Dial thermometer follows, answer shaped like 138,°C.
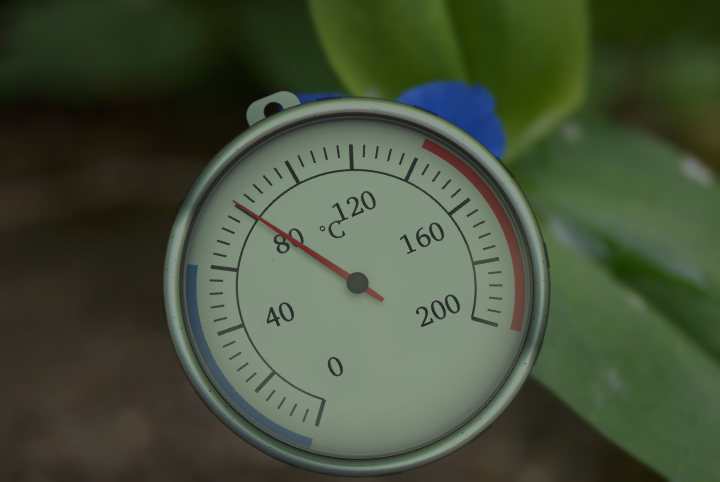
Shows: 80,°C
